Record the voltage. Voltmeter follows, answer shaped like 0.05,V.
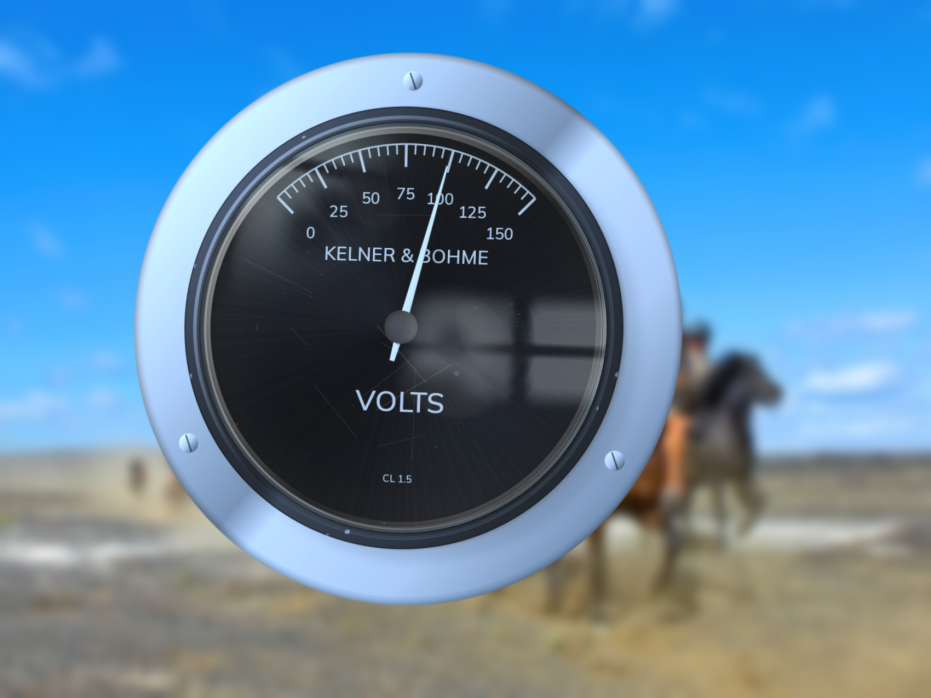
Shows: 100,V
